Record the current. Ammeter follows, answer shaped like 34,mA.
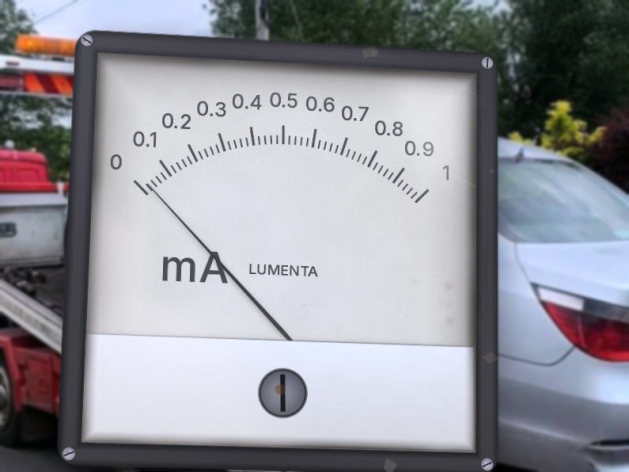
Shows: 0.02,mA
